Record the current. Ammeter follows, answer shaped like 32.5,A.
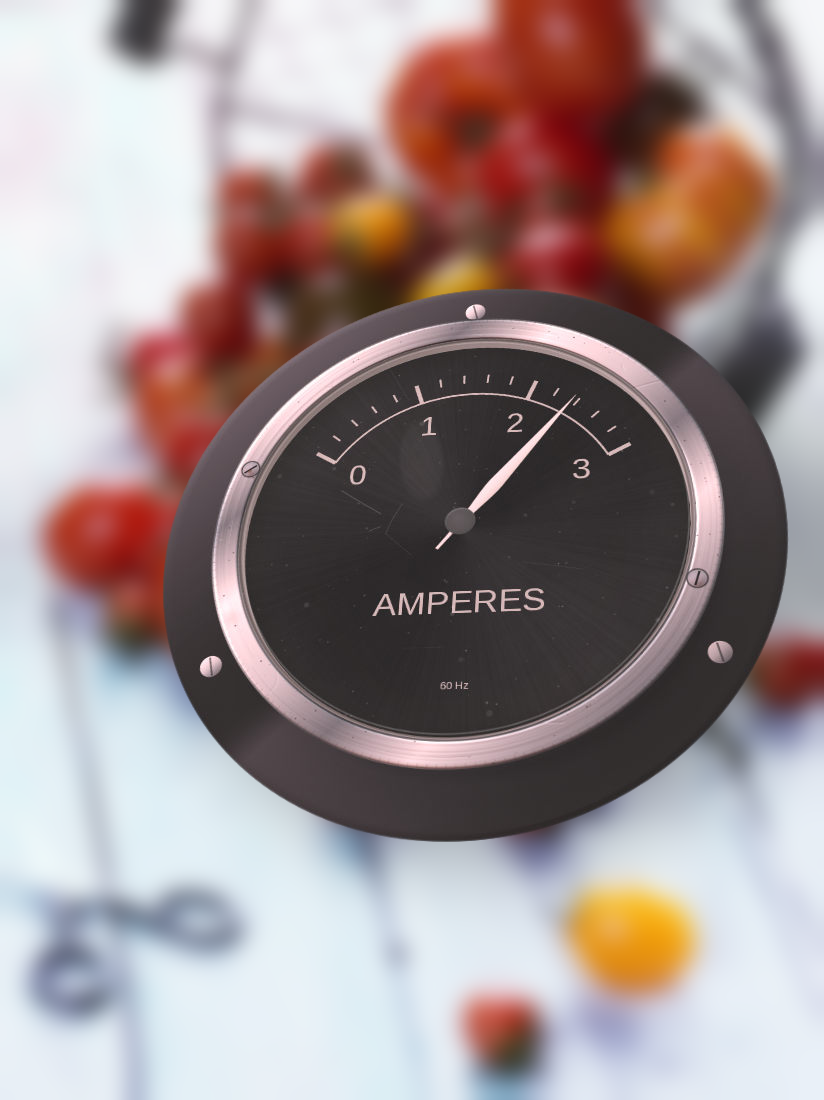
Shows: 2.4,A
